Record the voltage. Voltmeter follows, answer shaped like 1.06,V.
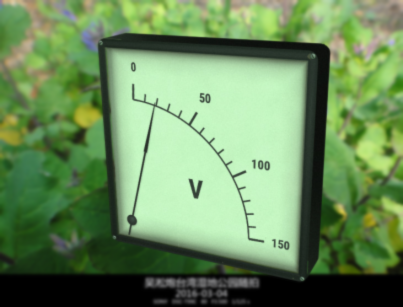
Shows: 20,V
